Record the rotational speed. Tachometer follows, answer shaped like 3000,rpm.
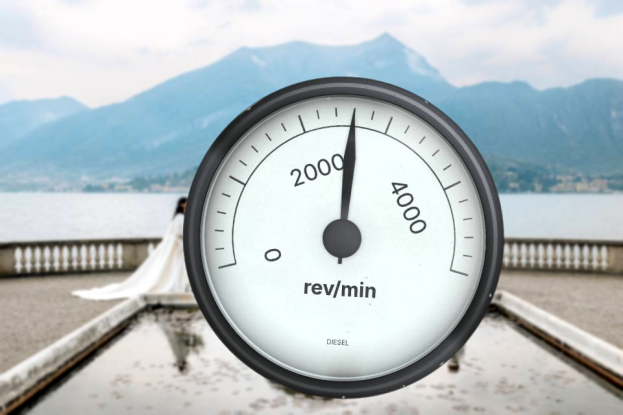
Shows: 2600,rpm
